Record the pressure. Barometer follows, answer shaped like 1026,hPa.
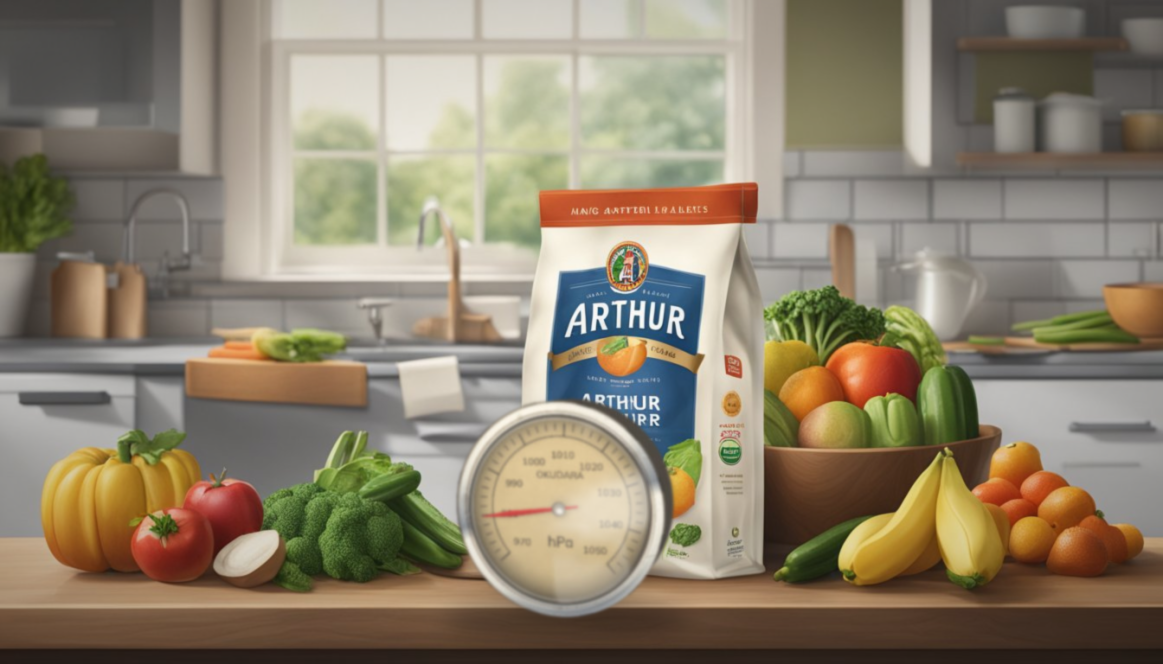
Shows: 980,hPa
